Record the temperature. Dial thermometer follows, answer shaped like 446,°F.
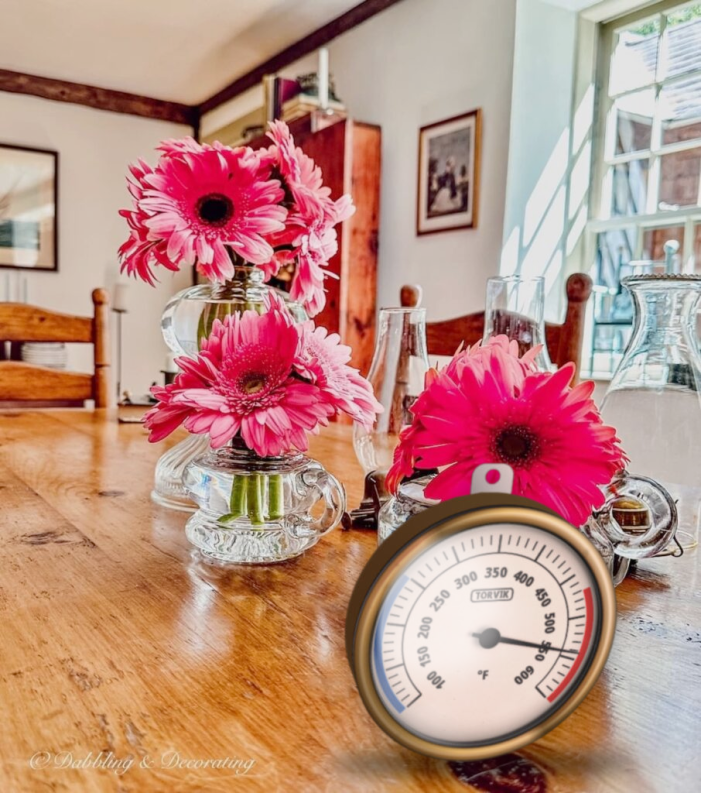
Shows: 540,°F
